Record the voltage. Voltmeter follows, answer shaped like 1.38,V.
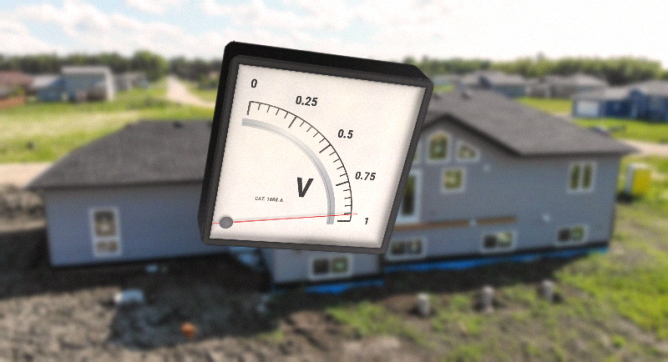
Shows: 0.95,V
